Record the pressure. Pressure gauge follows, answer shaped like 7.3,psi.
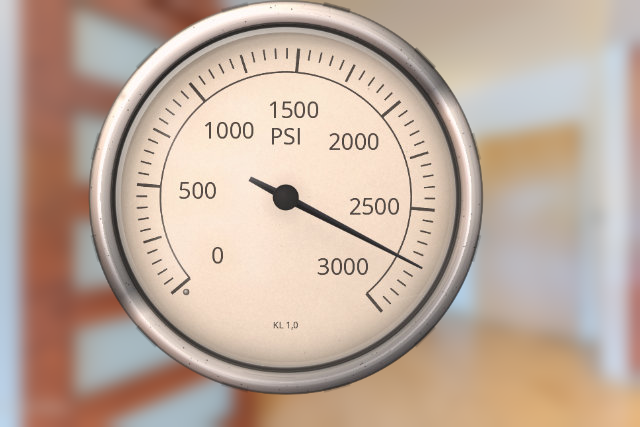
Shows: 2750,psi
